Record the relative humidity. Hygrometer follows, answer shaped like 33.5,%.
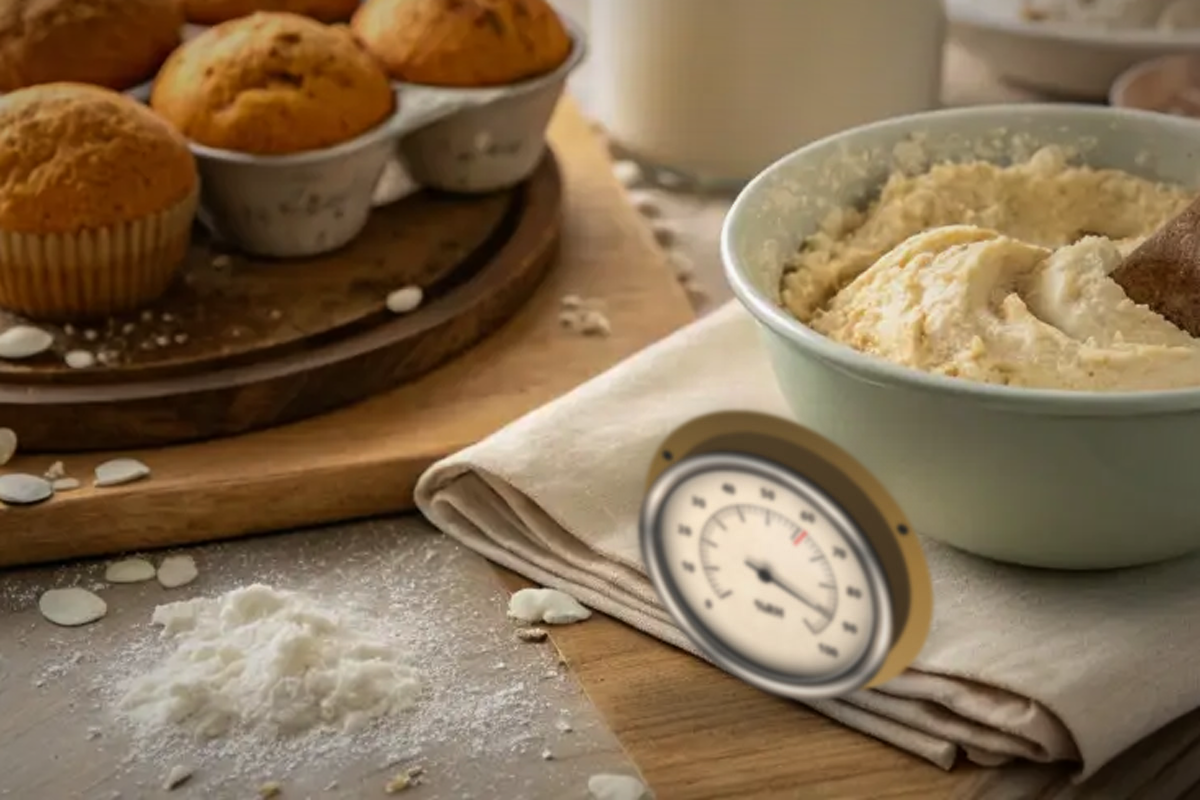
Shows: 90,%
